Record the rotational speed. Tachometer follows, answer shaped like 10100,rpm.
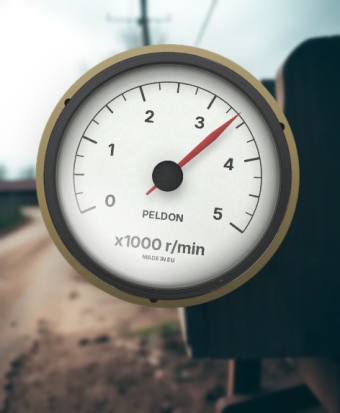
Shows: 3375,rpm
